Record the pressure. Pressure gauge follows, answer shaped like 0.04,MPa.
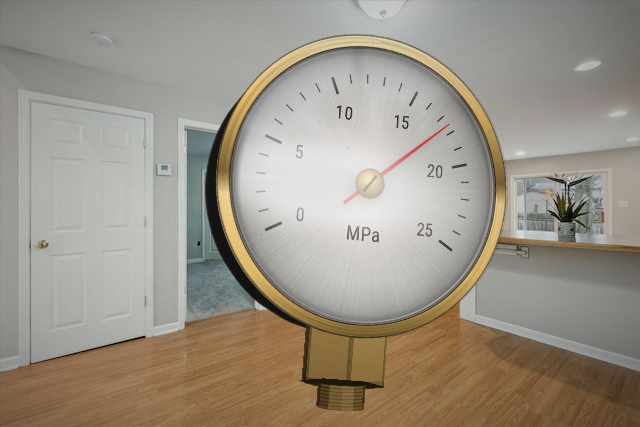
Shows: 17.5,MPa
